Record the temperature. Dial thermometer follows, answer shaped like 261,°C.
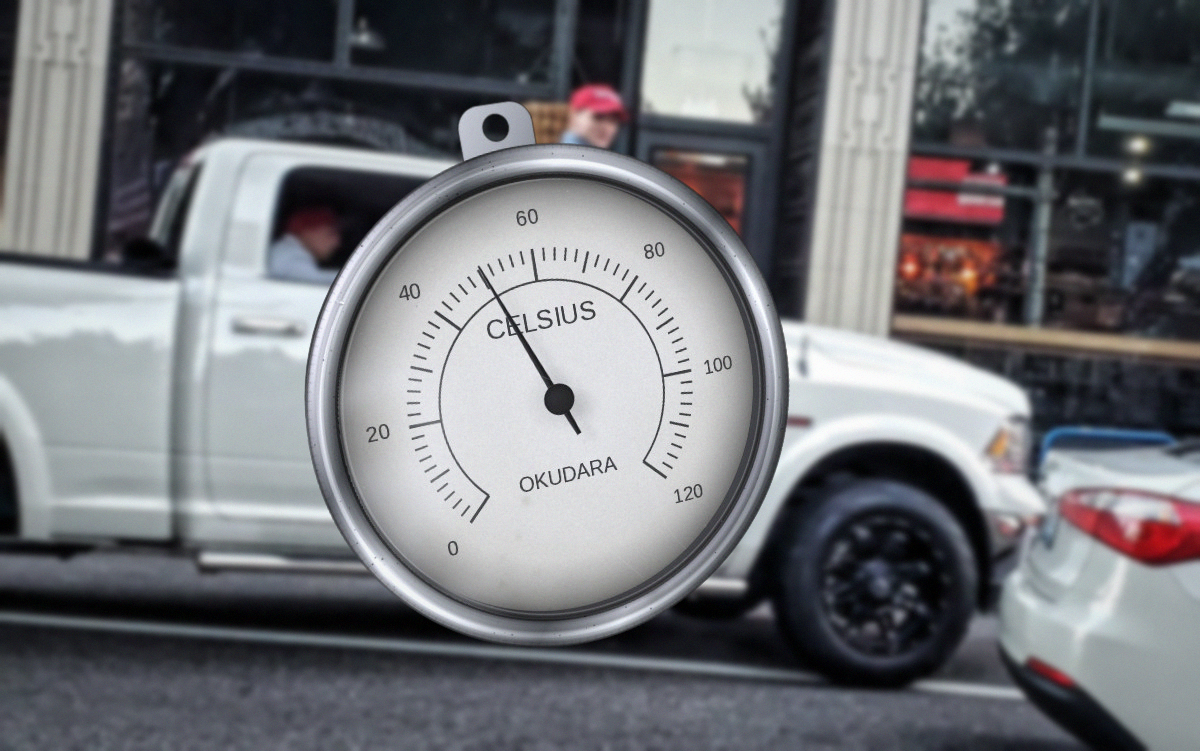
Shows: 50,°C
